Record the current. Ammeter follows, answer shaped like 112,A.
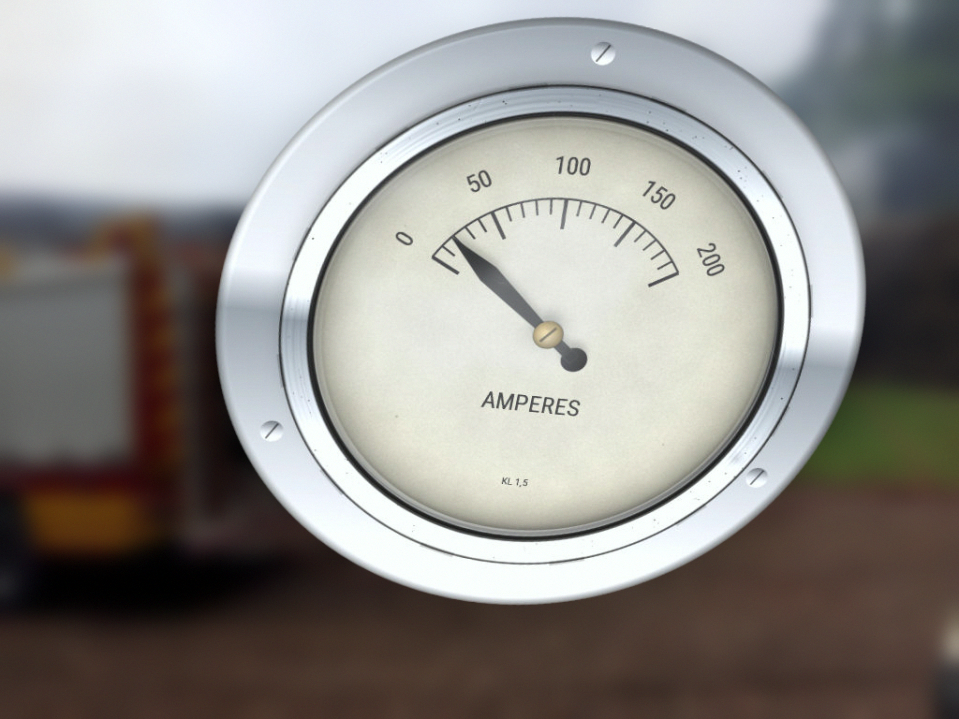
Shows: 20,A
